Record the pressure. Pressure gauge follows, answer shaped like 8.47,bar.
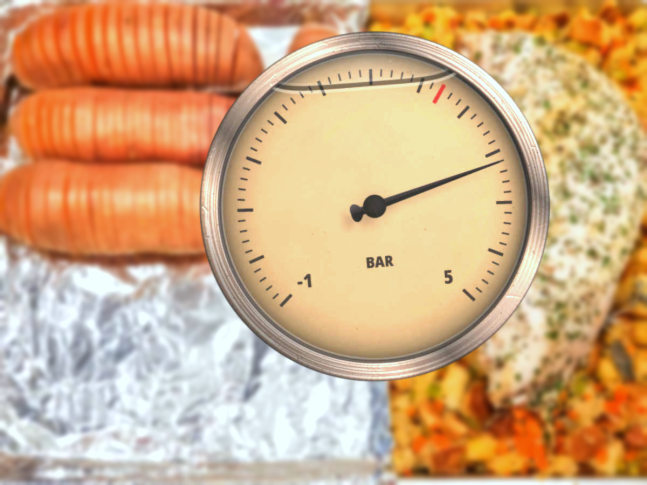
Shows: 3.6,bar
